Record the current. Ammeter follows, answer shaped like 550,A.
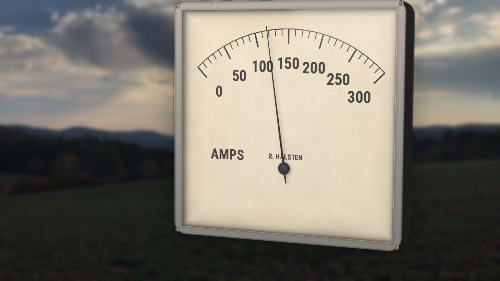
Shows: 120,A
